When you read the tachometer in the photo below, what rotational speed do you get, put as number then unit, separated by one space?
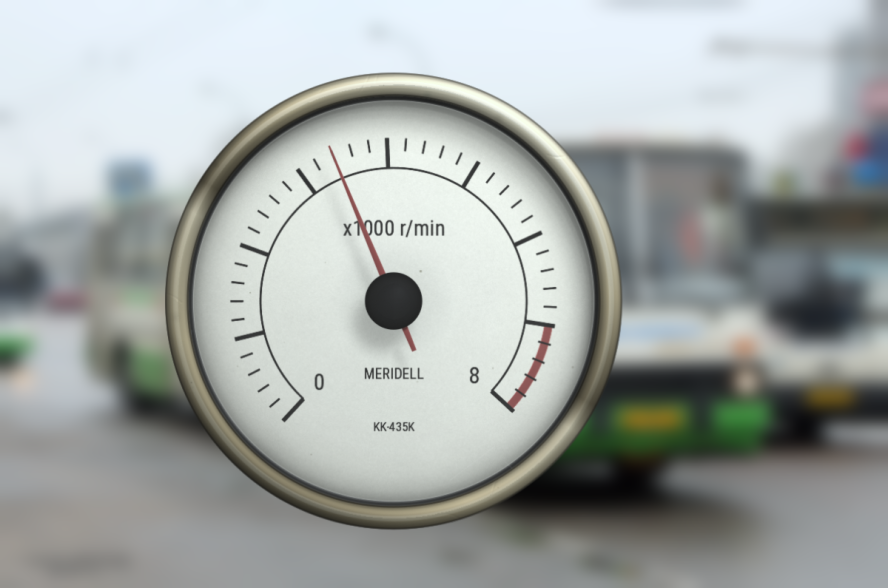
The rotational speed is 3400 rpm
